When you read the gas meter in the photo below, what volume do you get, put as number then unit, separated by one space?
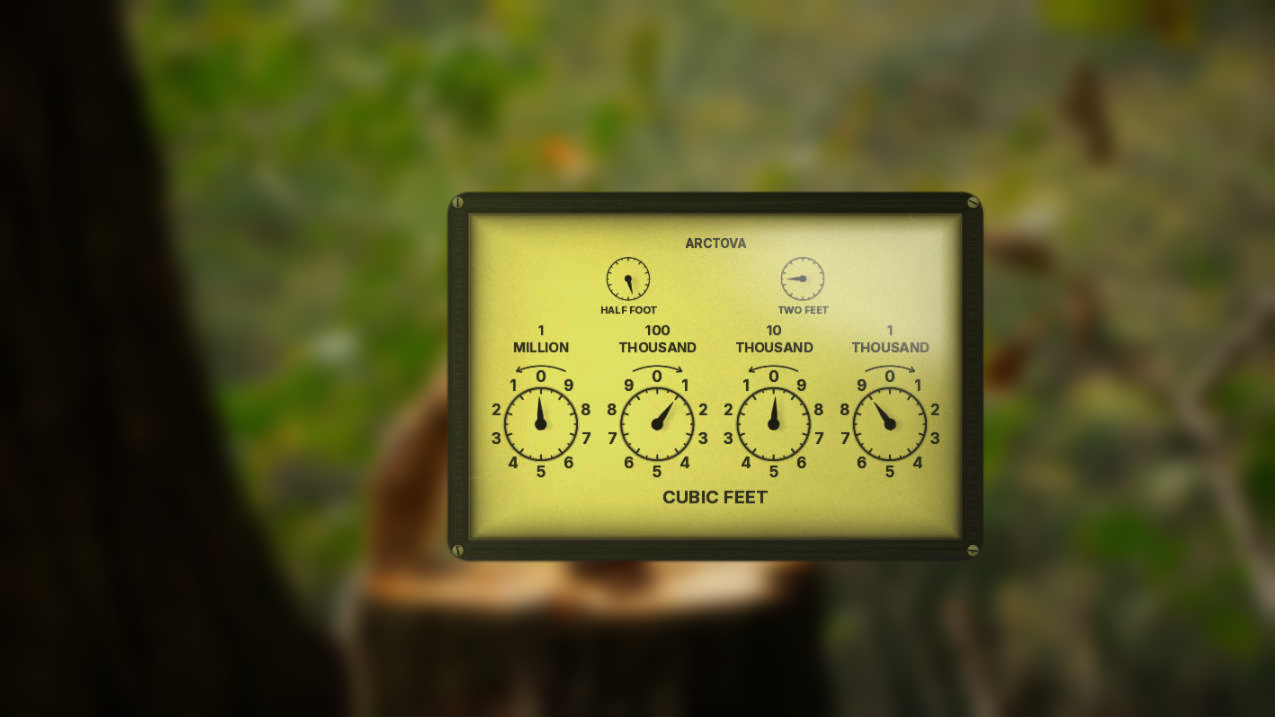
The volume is 9900 ft³
